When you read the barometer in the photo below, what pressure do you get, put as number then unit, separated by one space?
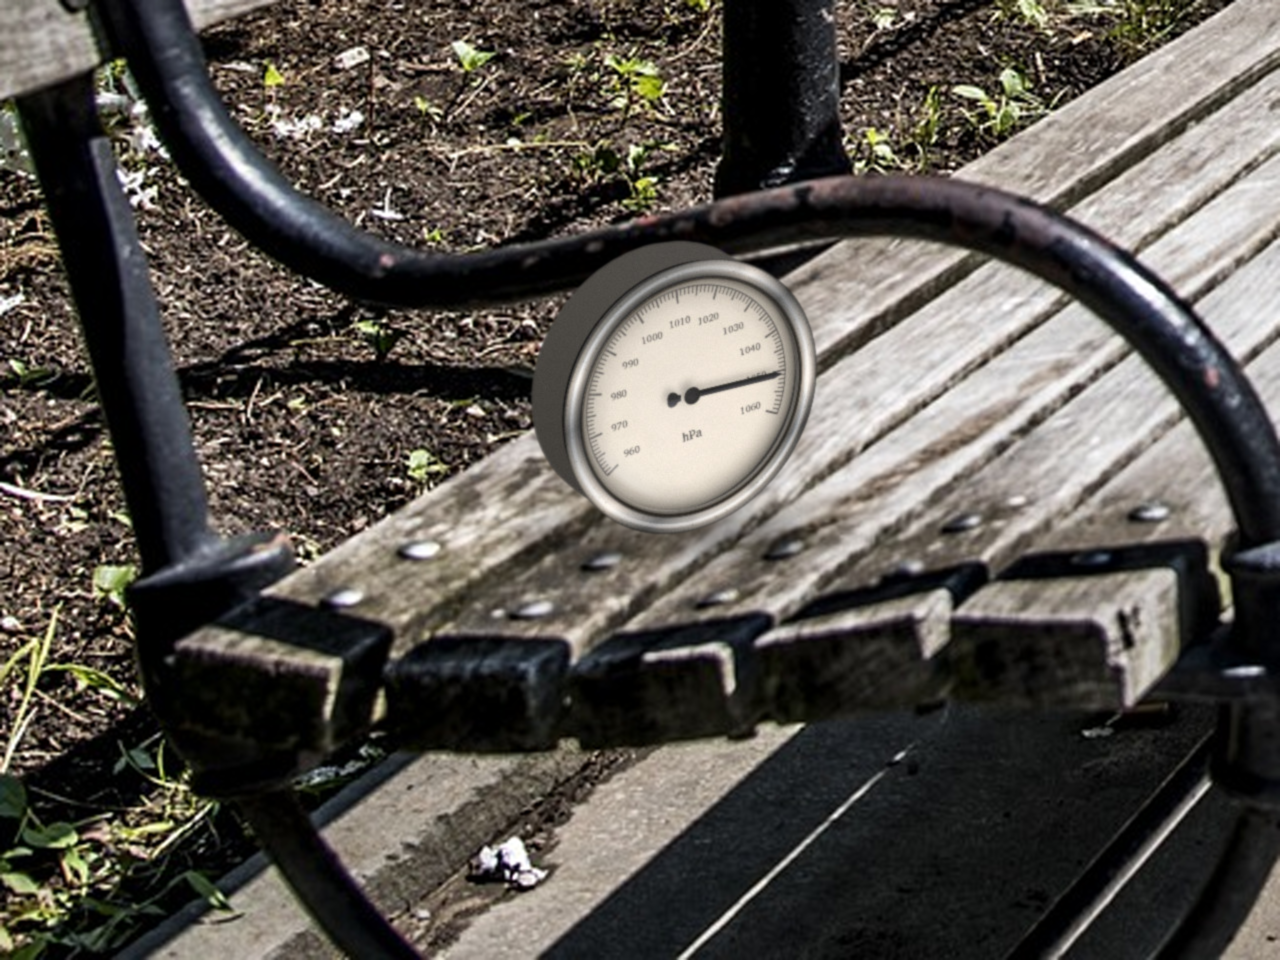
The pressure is 1050 hPa
